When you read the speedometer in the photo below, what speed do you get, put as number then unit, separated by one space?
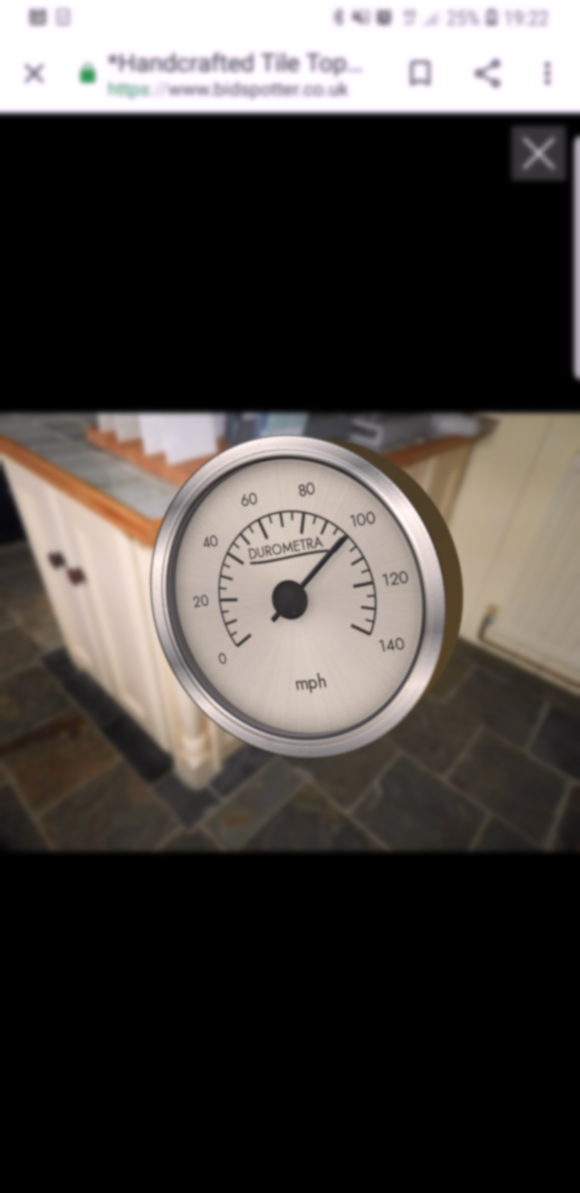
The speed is 100 mph
